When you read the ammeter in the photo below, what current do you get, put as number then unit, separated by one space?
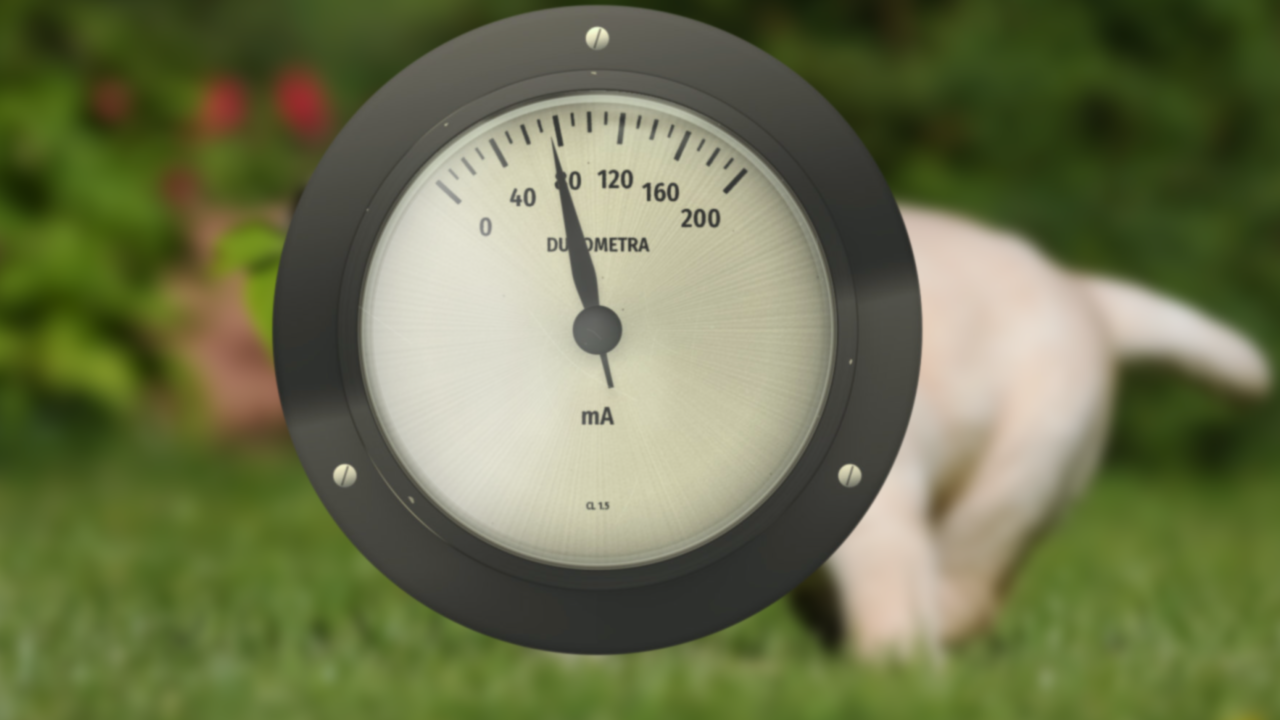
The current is 75 mA
